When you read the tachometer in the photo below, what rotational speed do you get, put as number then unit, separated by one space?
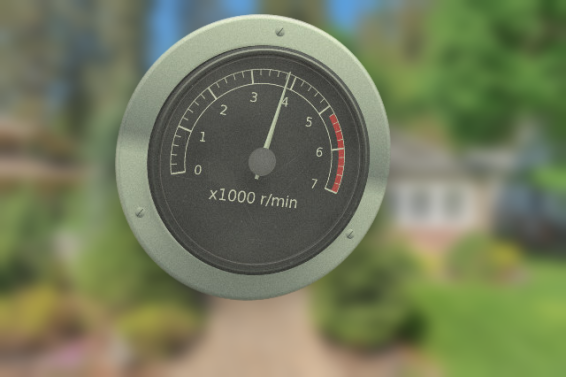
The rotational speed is 3800 rpm
